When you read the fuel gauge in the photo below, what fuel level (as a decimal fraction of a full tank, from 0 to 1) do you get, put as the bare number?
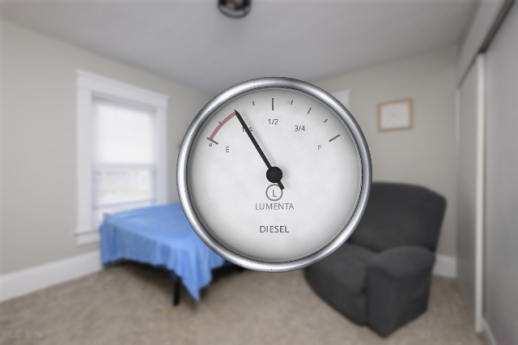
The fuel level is 0.25
